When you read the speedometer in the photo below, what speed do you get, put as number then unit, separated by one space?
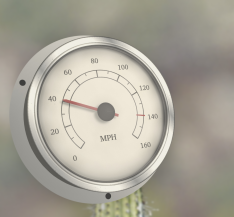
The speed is 40 mph
